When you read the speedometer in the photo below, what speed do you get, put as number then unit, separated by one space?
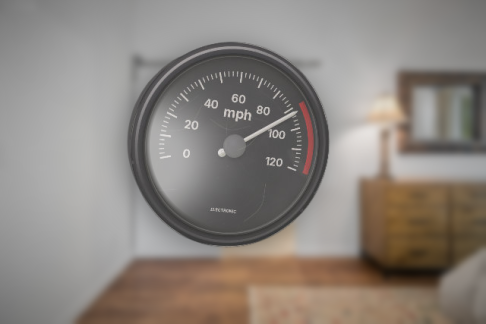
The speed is 92 mph
